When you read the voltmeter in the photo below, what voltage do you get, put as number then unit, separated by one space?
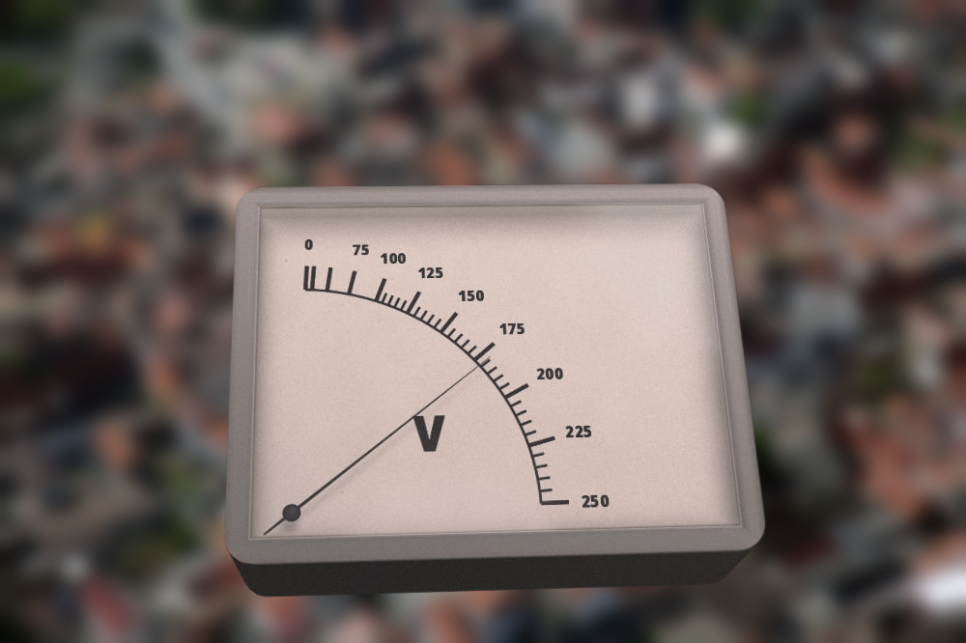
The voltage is 180 V
